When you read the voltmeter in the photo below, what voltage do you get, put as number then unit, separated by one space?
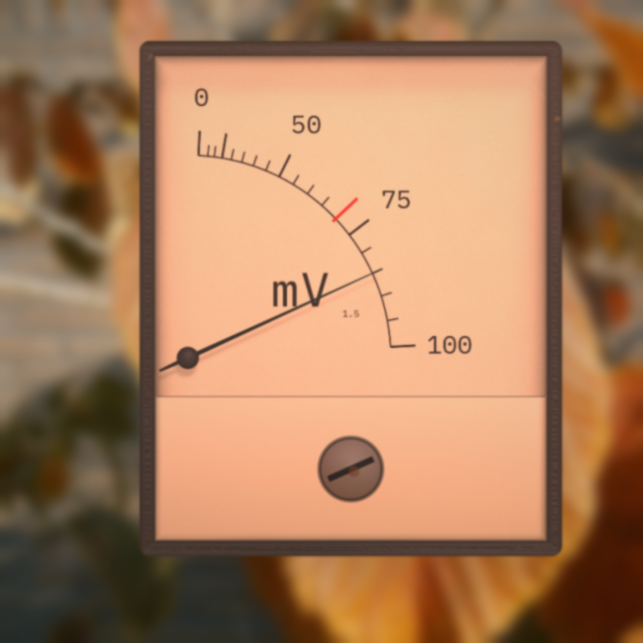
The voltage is 85 mV
